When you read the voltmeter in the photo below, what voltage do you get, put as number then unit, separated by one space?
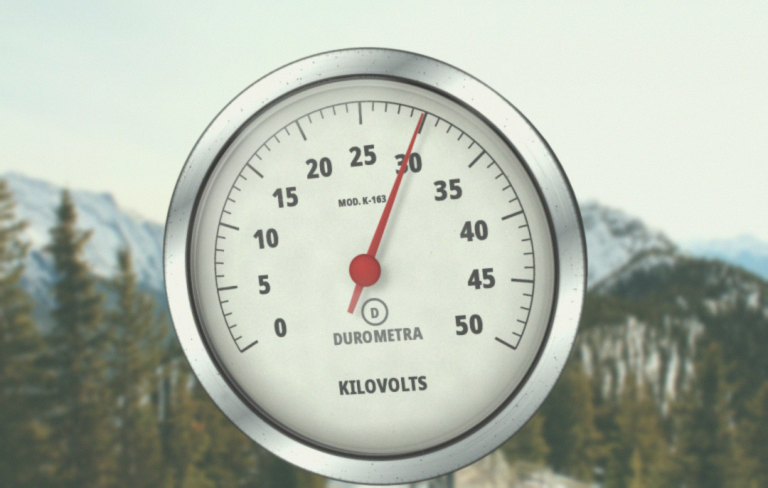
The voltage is 30 kV
